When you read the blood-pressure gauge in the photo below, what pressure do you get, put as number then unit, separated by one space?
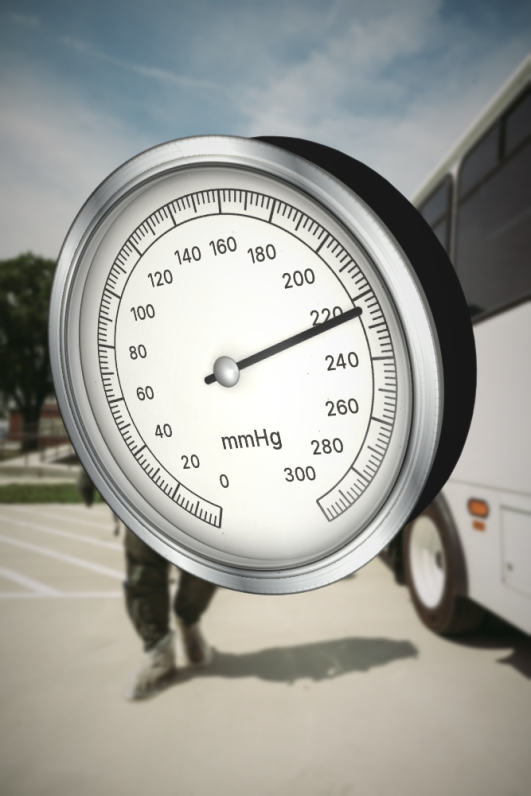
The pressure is 224 mmHg
